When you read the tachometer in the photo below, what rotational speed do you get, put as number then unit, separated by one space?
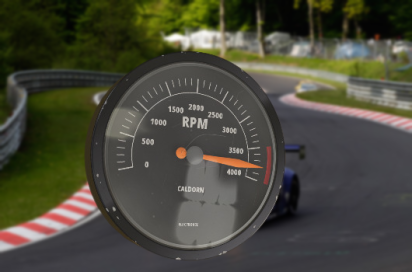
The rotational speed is 3800 rpm
